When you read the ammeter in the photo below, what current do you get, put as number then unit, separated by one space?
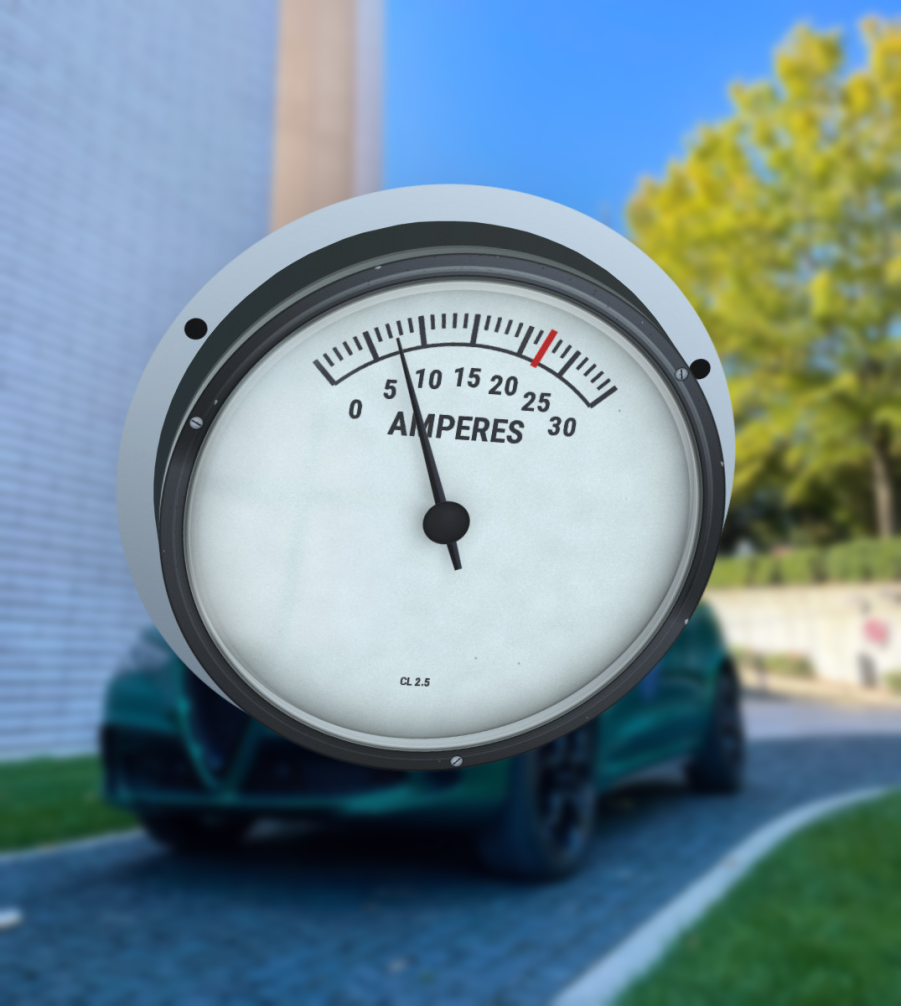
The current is 7.5 A
